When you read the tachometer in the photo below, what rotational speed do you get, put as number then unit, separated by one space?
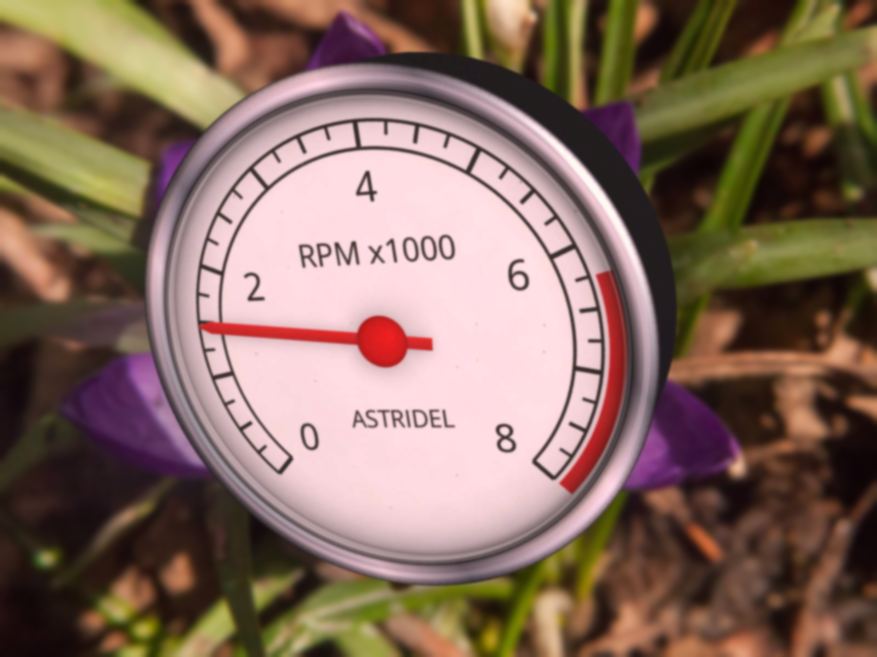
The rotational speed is 1500 rpm
